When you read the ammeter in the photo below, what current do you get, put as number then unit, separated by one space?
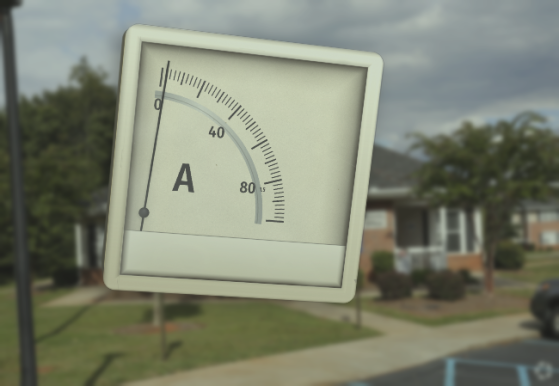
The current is 2 A
